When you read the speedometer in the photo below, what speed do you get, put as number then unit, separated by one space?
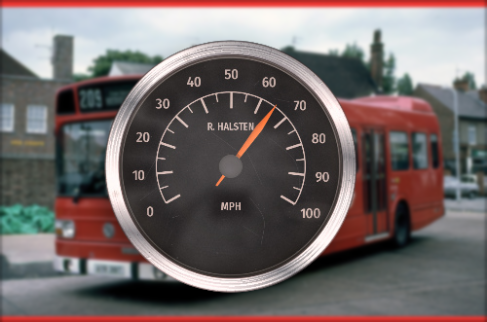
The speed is 65 mph
